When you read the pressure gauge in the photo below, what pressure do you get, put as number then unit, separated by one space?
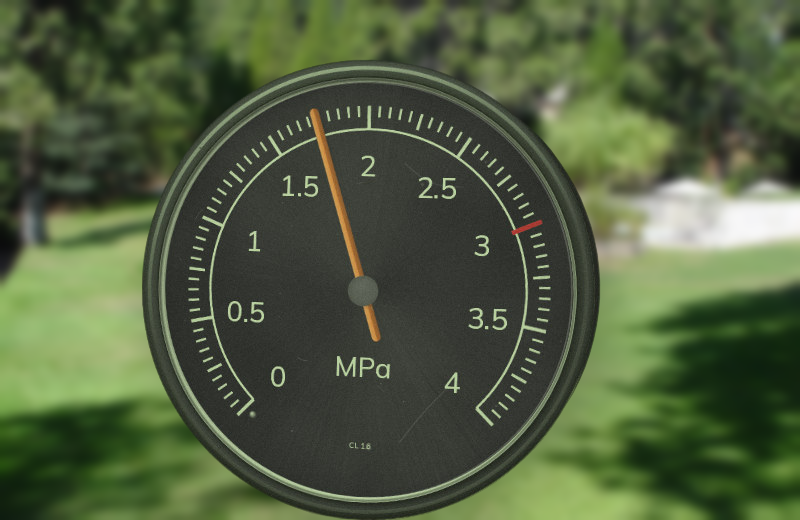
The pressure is 1.75 MPa
